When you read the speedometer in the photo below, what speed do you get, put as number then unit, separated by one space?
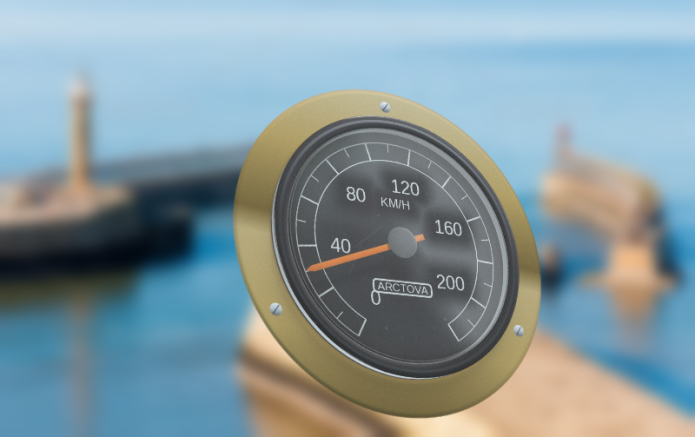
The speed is 30 km/h
